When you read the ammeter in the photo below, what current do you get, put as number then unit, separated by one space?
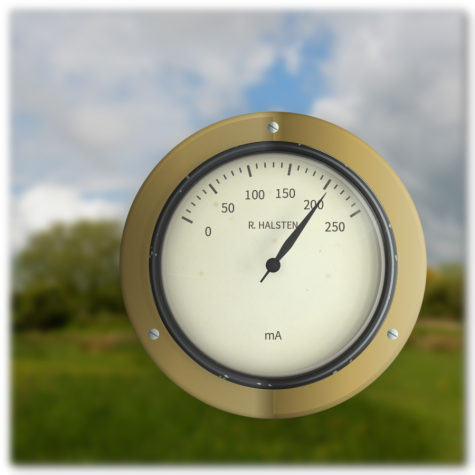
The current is 205 mA
